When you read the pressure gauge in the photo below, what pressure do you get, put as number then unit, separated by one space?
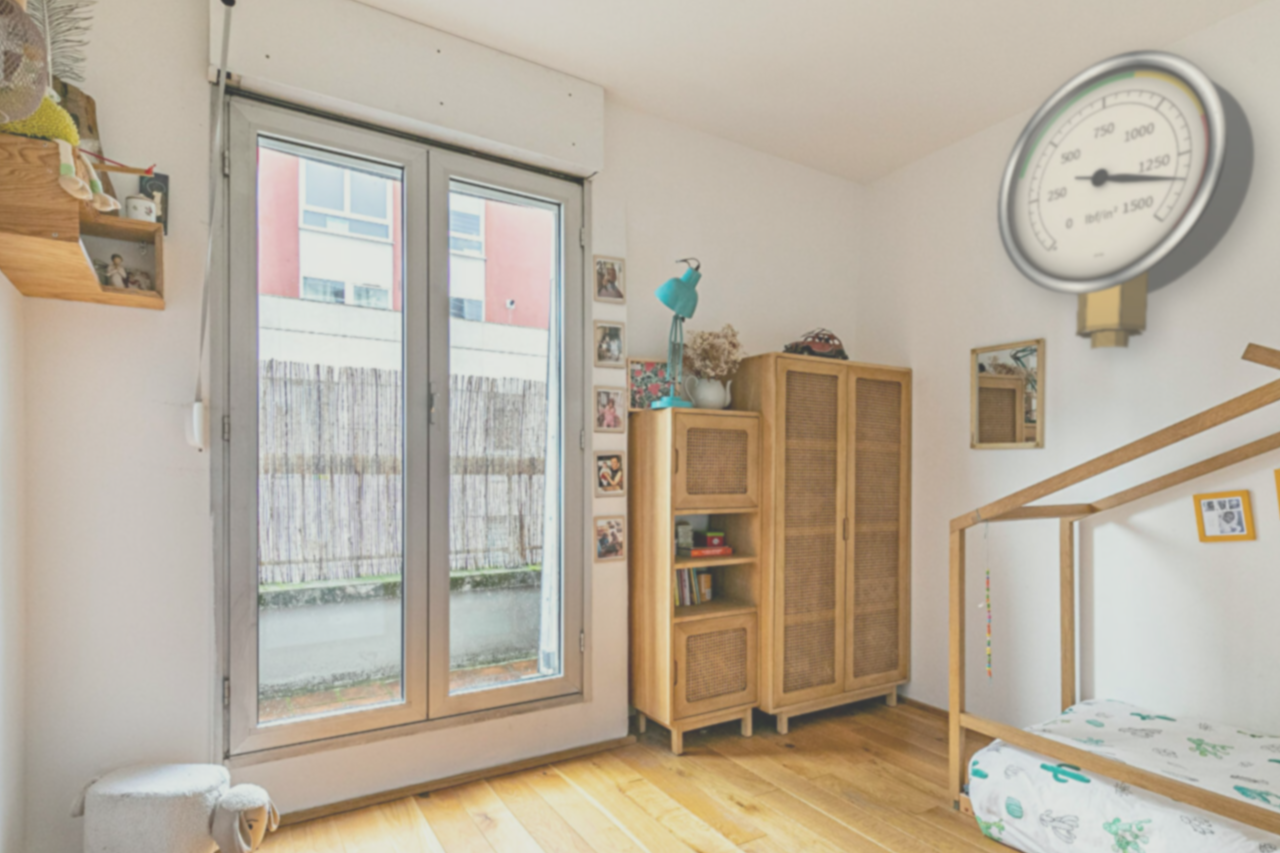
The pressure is 1350 psi
